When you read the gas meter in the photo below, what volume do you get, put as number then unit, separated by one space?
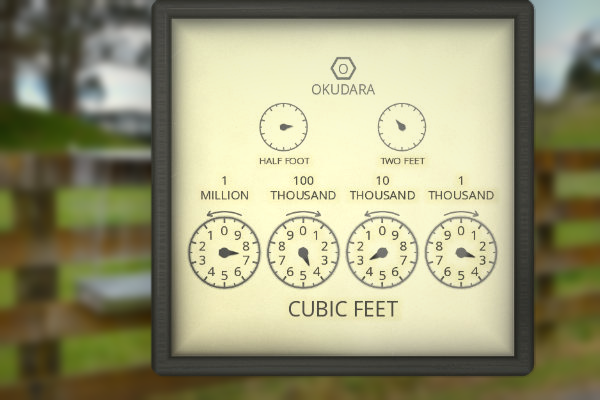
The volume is 743300 ft³
